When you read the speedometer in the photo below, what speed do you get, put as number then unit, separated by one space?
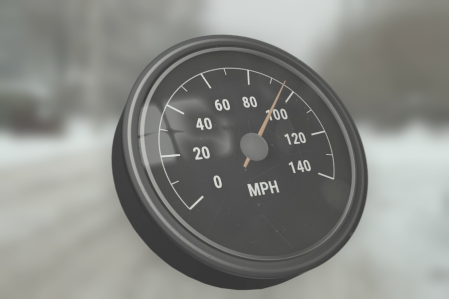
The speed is 95 mph
